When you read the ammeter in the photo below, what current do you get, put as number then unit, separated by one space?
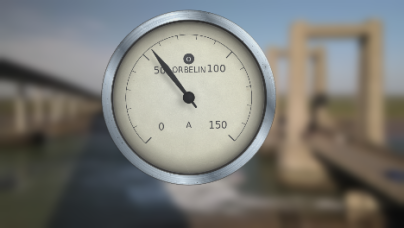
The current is 55 A
